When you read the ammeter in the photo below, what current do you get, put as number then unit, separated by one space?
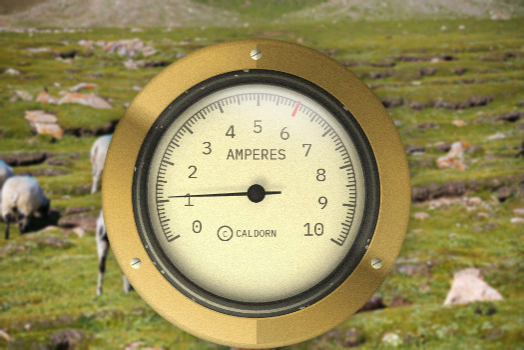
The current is 1.1 A
